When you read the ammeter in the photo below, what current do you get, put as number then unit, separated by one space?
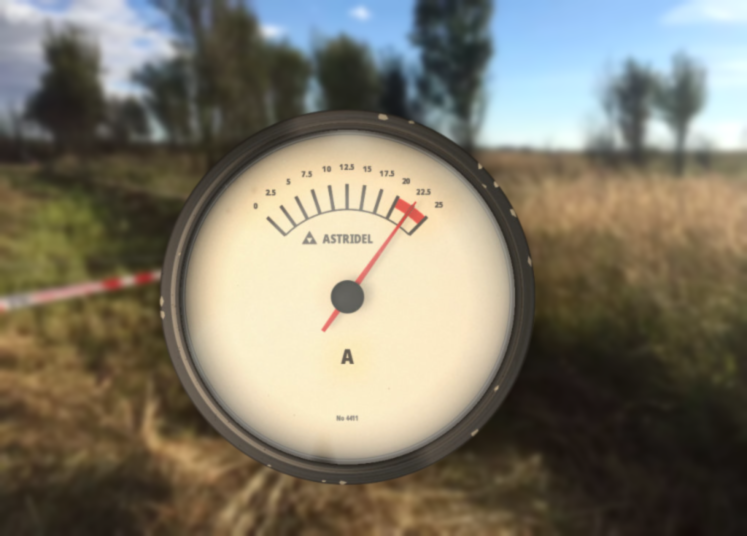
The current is 22.5 A
